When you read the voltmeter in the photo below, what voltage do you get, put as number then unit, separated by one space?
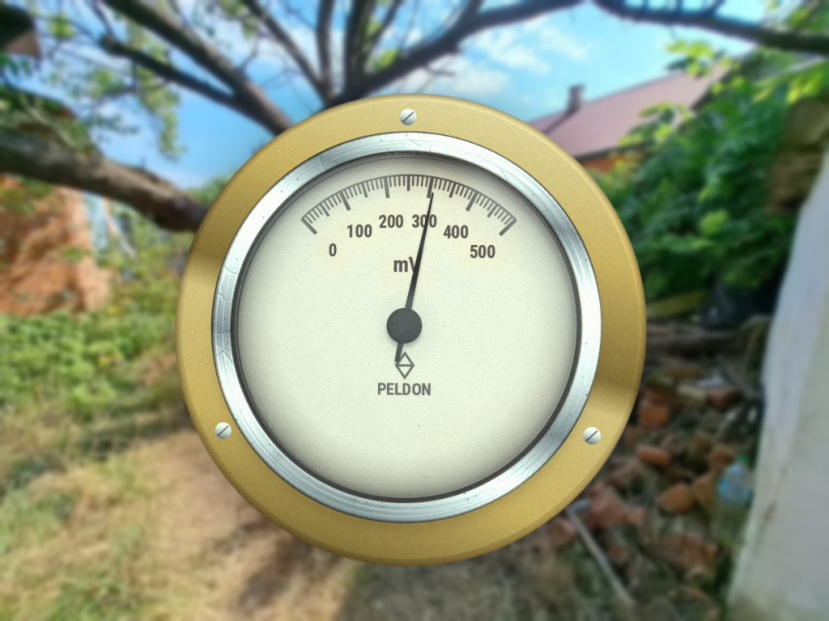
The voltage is 310 mV
